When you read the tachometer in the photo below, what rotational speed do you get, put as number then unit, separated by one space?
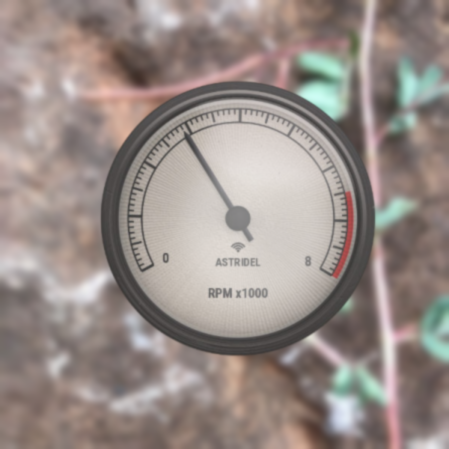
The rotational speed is 2900 rpm
